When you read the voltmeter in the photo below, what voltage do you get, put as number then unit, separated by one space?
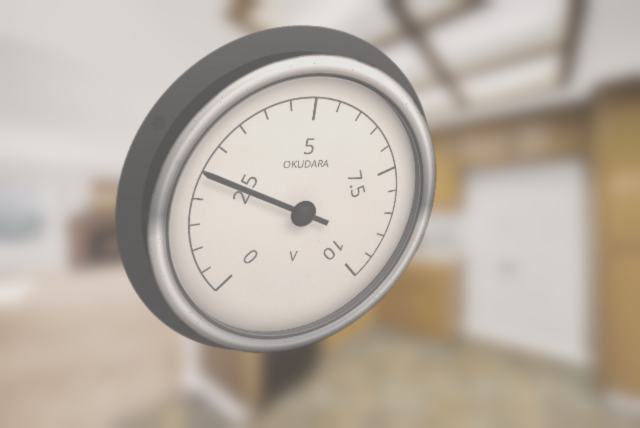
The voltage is 2.5 V
